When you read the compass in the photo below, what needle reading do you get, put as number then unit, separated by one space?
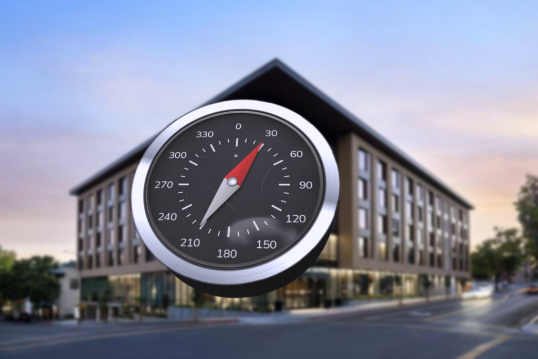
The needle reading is 30 °
